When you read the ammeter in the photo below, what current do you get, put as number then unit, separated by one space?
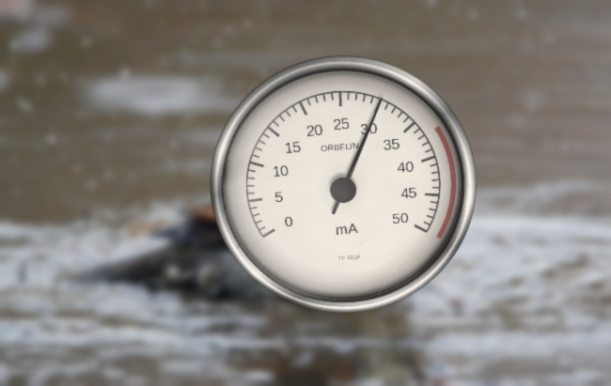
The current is 30 mA
